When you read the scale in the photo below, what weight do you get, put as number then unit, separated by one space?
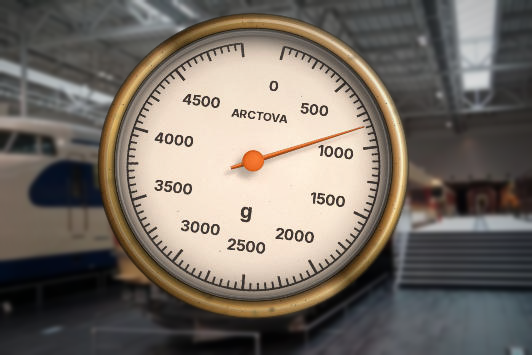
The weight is 850 g
